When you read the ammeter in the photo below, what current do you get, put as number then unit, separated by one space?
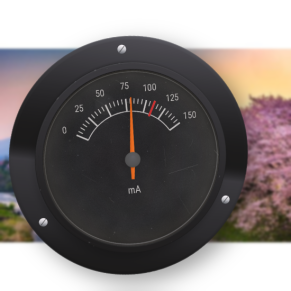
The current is 80 mA
